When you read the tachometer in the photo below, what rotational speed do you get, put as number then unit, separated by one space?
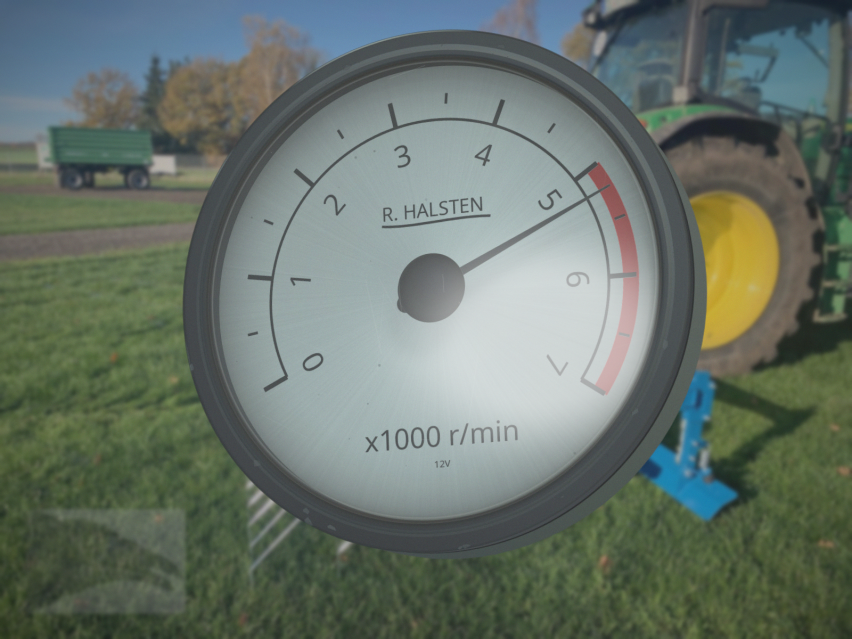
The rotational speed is 5250 rpm
